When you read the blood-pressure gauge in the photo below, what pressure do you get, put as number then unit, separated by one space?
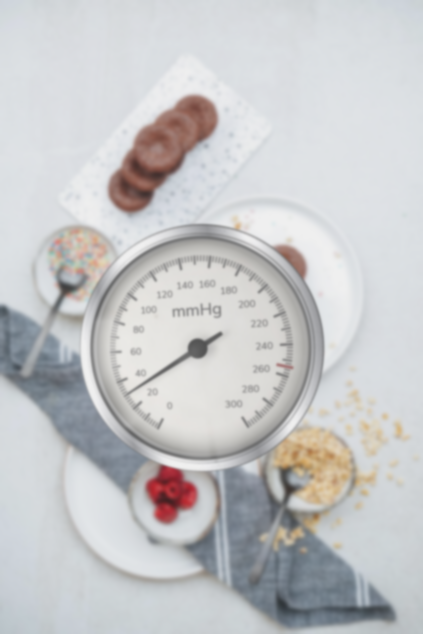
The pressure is 30 mmHg
